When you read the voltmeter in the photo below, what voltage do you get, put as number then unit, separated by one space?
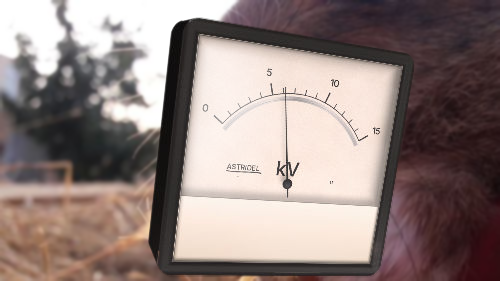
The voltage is 6 kV
